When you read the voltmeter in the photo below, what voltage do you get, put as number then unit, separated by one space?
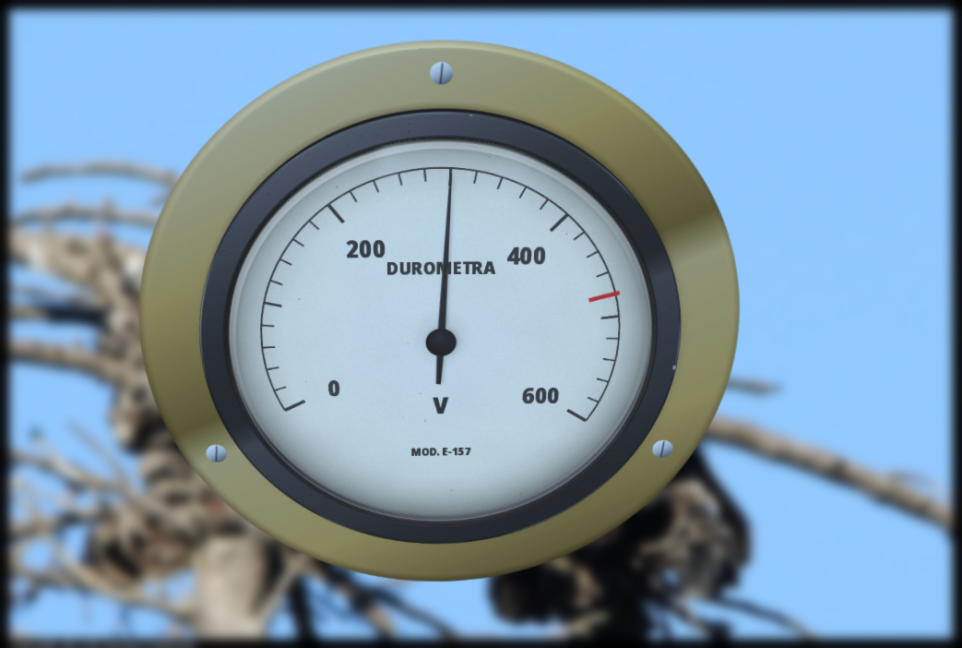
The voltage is 300 V
